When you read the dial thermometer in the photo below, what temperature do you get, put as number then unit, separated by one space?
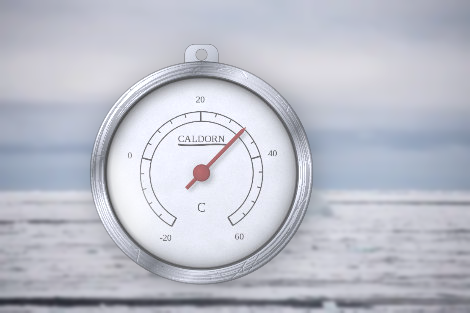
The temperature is 32 °C
